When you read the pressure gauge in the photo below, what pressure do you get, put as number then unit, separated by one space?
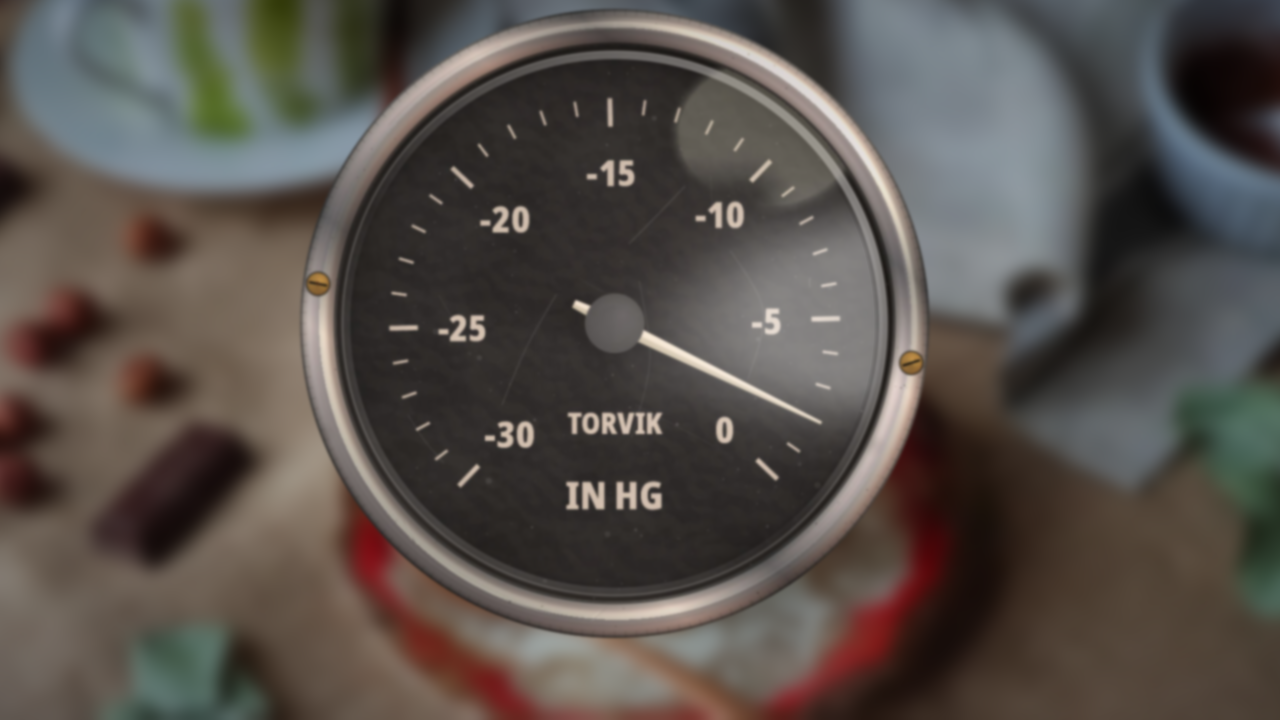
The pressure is -2 inHg
